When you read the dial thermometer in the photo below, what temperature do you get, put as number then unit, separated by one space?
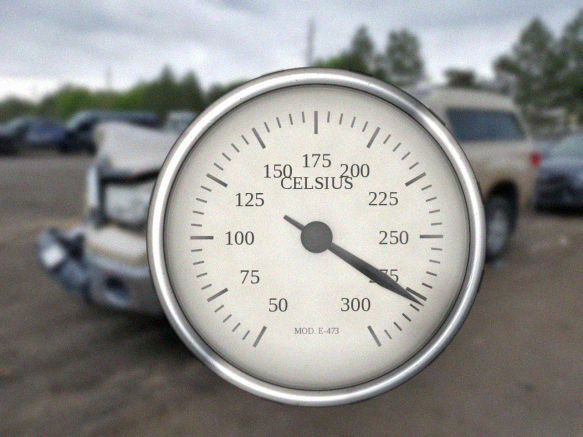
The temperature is 277.5 °C
